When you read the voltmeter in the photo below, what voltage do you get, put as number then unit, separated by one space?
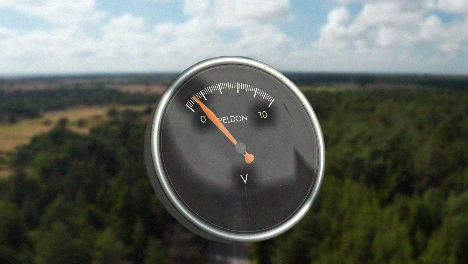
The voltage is 1 V
